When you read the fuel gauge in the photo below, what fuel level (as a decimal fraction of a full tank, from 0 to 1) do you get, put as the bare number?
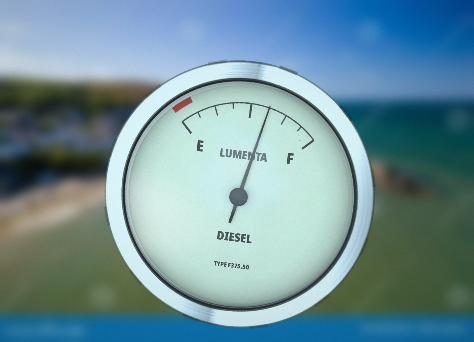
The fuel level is 0.625
